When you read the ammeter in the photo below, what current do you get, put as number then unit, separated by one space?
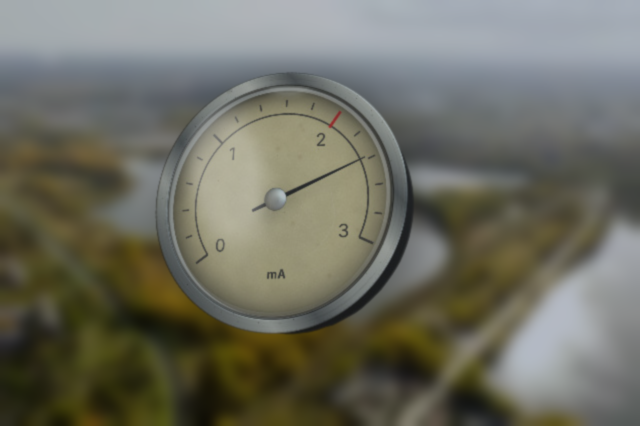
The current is 2.4 mA
